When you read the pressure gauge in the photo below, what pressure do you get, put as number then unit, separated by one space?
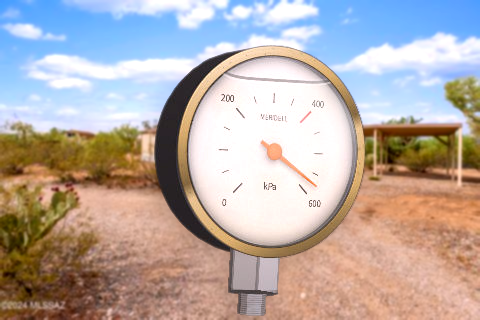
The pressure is 575 kPa
